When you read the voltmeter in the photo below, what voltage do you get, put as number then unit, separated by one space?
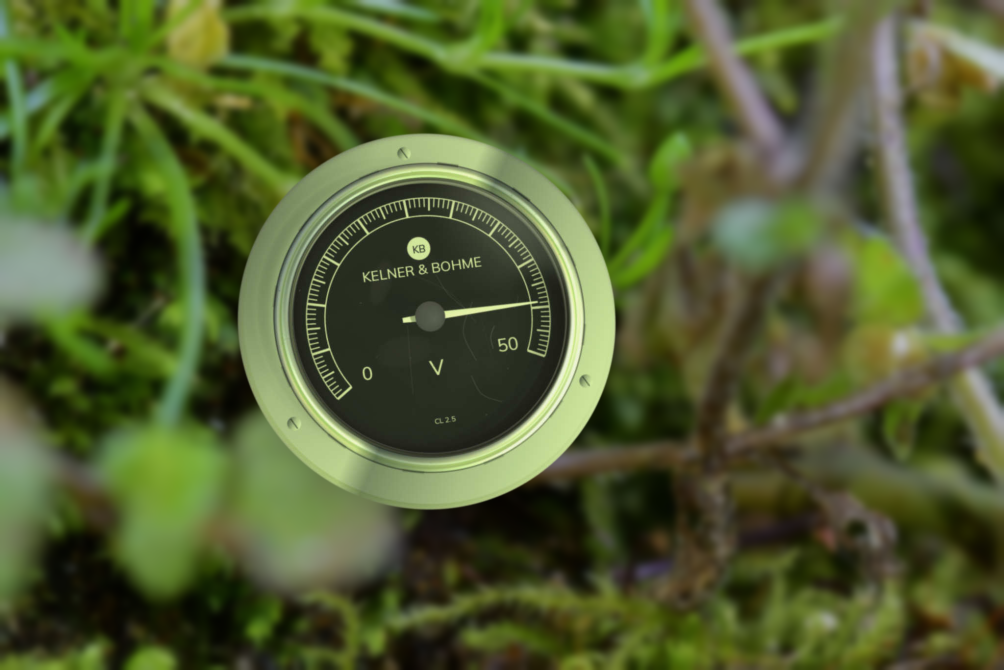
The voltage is 44.5 V
